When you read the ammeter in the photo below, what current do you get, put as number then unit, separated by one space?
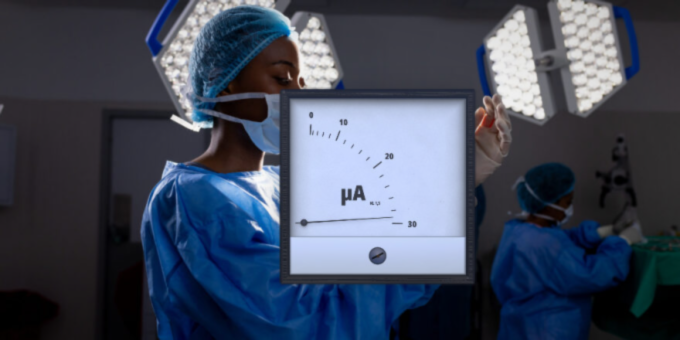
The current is 29 µA
